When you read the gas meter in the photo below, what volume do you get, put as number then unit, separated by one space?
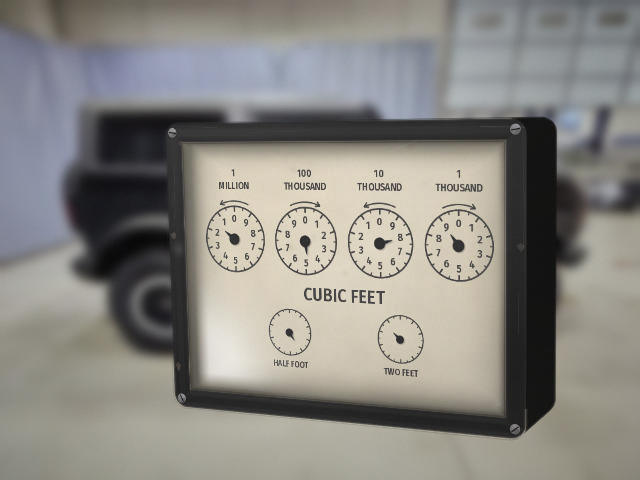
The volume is 147900 ft³
